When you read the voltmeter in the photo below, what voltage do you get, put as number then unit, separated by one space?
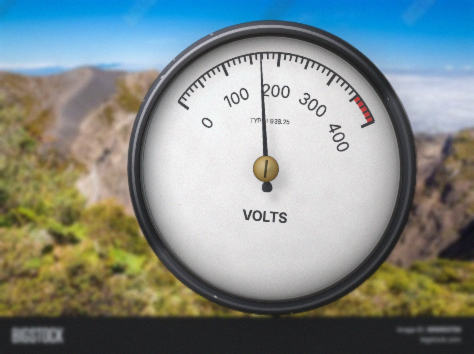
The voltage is 170 V
